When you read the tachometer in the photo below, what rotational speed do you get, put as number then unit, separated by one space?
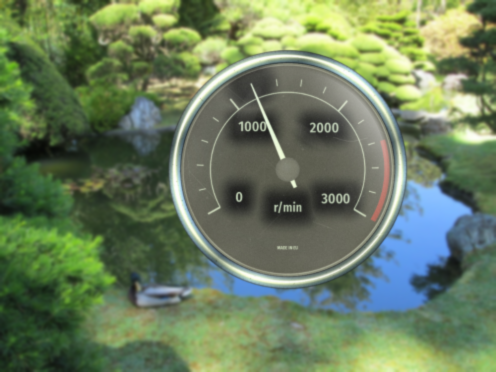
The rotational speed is 1200 rpm
